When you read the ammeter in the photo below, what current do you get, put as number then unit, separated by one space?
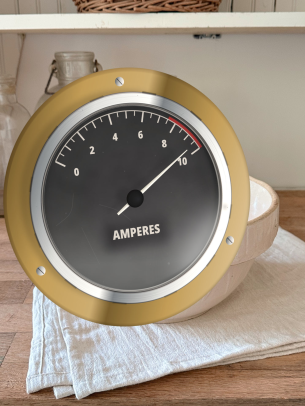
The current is 9.5 A
